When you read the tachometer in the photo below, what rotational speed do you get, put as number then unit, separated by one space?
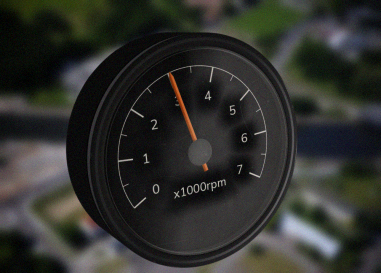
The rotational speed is 3000 rpm
